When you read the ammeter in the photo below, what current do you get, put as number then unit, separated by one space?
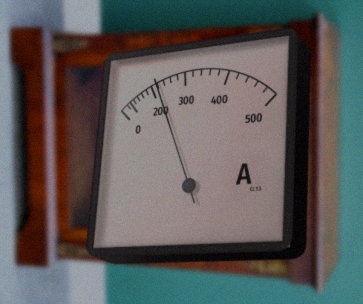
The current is 220 A
